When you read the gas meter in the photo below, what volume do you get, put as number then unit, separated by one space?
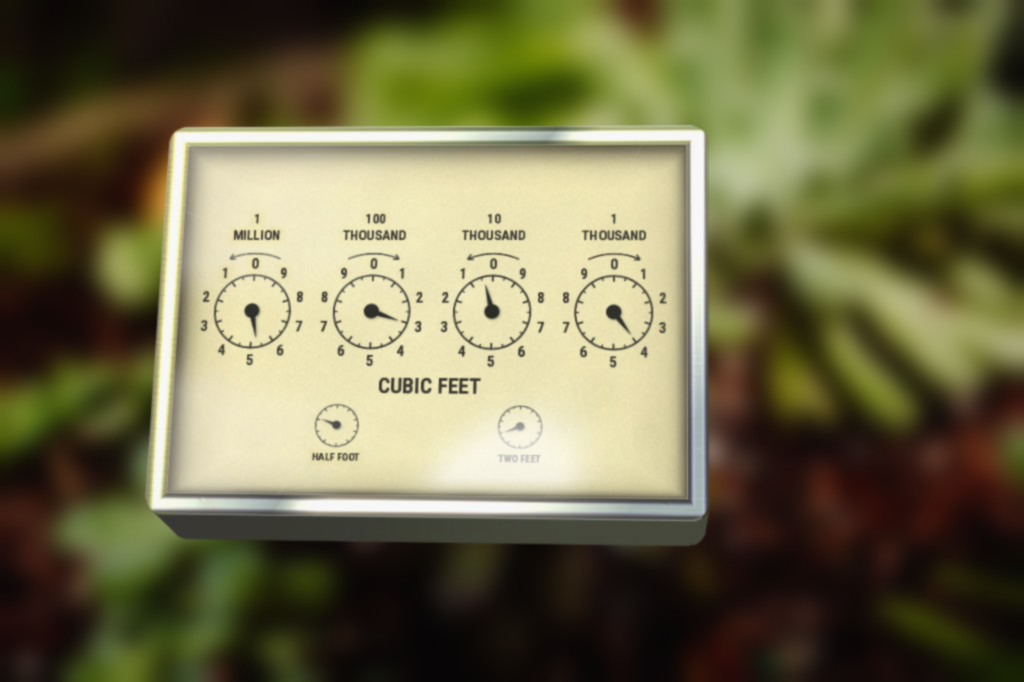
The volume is 530400 ft³
